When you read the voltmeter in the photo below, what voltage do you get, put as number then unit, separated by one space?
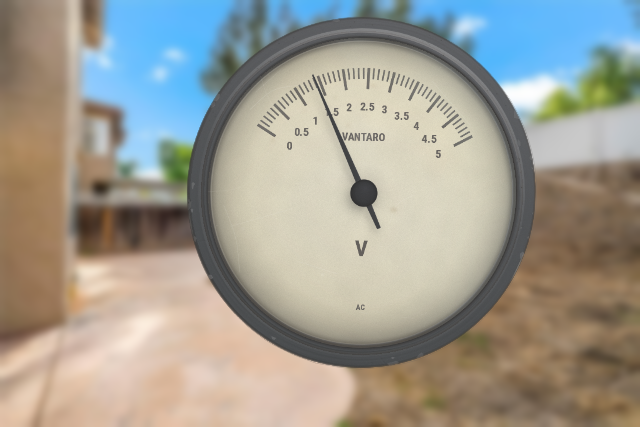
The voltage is 1.4 V
